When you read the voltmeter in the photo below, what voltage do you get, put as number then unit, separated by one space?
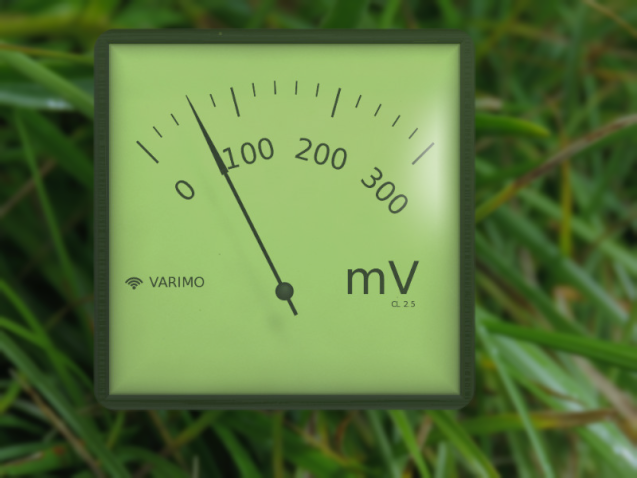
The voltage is 60 mV
